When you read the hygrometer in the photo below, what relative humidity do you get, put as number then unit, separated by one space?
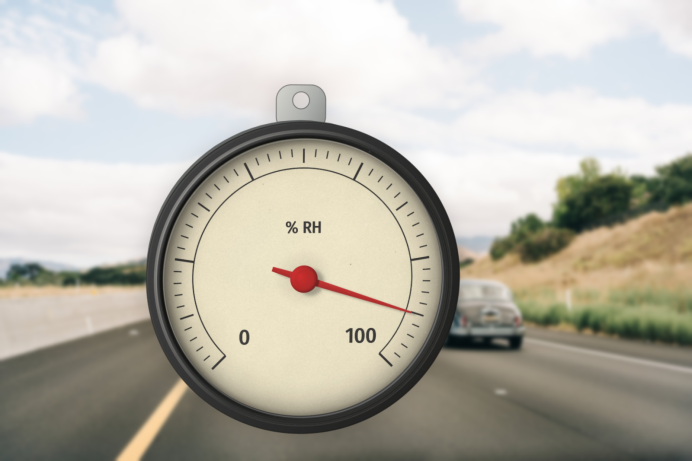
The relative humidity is 90 %
